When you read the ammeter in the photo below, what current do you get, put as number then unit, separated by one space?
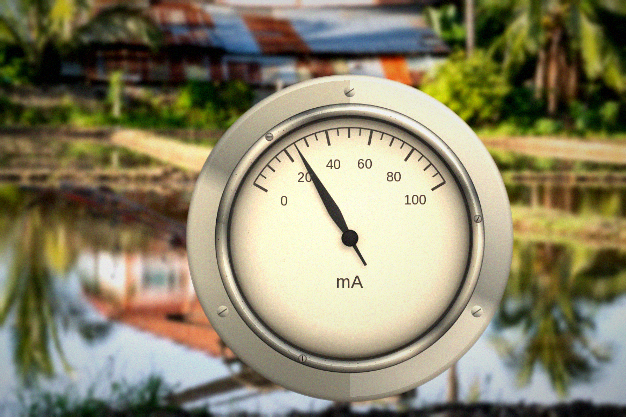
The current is 25 mA
